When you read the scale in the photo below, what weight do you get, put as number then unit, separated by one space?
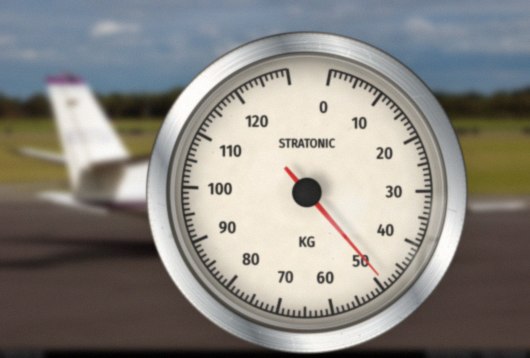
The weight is 49 kg
